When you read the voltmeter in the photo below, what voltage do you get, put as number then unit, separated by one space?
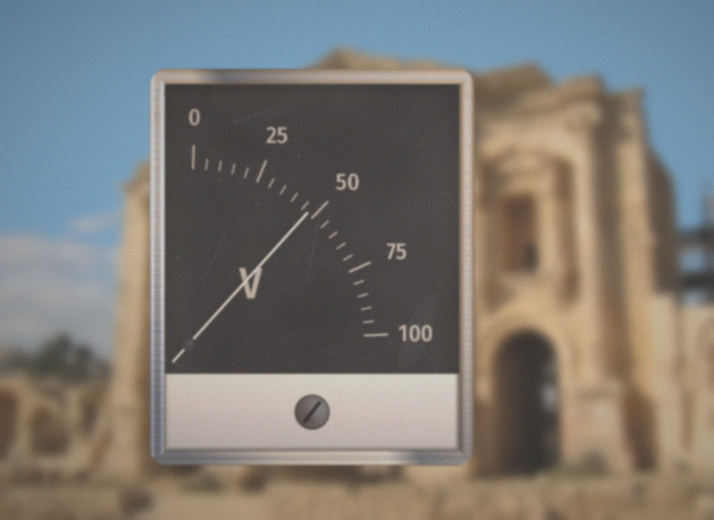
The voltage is 47.5 V
